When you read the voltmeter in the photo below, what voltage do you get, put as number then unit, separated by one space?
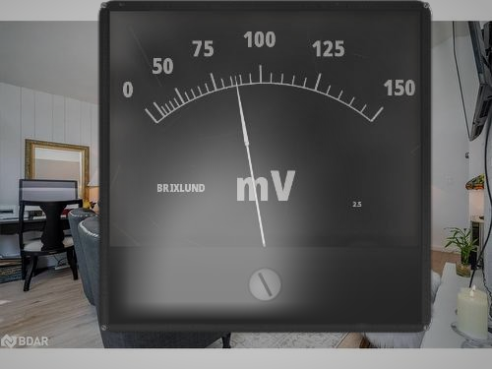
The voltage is 87.5 mV
